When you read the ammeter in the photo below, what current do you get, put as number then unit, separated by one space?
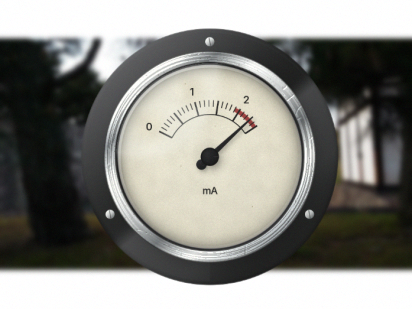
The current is 2.3 mA
